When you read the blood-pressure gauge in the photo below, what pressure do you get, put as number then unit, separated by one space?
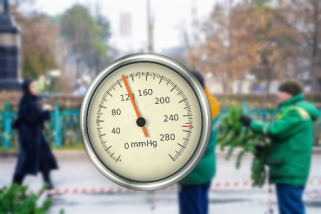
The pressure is 130 mmHg
